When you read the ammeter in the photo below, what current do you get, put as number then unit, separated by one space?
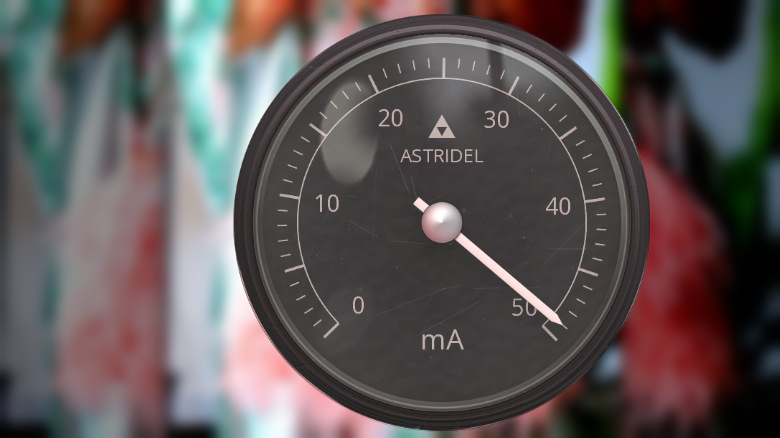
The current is 49 mA
